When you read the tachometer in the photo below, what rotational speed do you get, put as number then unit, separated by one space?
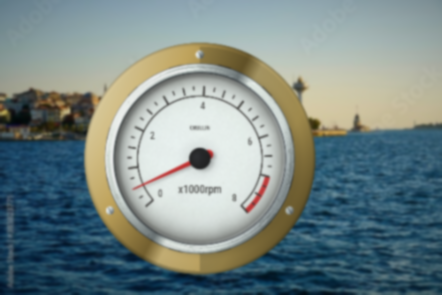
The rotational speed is 500 rpm
